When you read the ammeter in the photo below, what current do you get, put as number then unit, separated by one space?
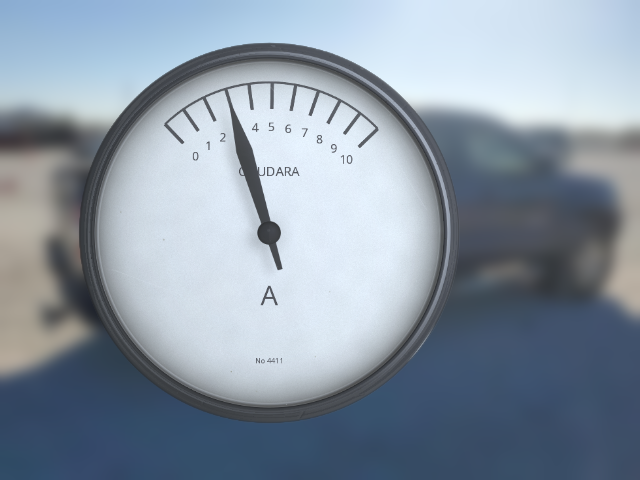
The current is 3 A
